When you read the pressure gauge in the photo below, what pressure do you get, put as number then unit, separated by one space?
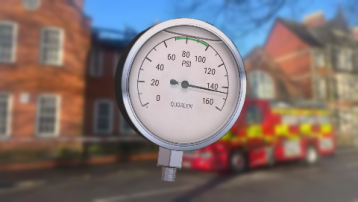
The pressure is 145 psi
